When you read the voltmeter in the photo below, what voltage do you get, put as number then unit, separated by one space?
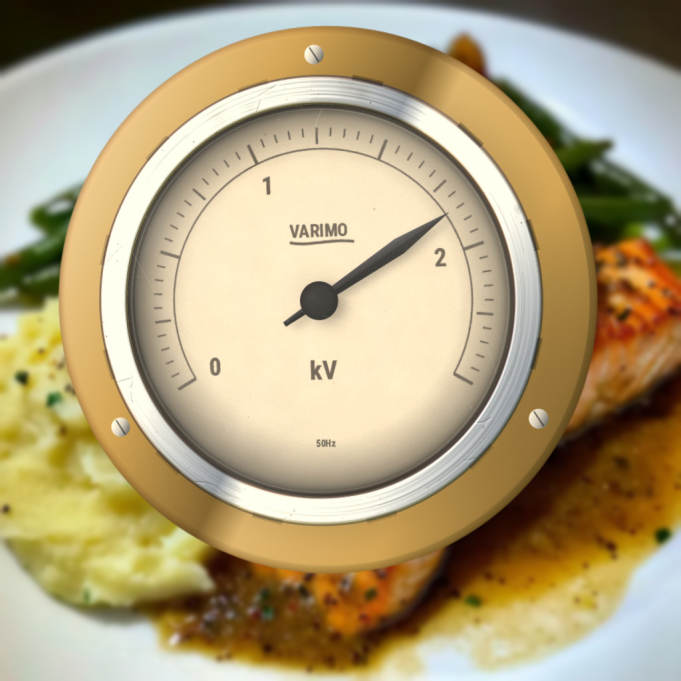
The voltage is 1.85 kV
